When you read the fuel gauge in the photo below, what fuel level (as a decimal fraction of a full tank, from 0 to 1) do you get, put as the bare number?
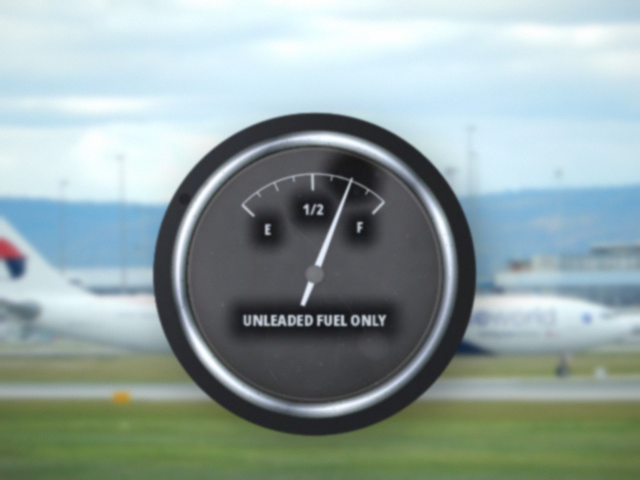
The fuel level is 0.75
